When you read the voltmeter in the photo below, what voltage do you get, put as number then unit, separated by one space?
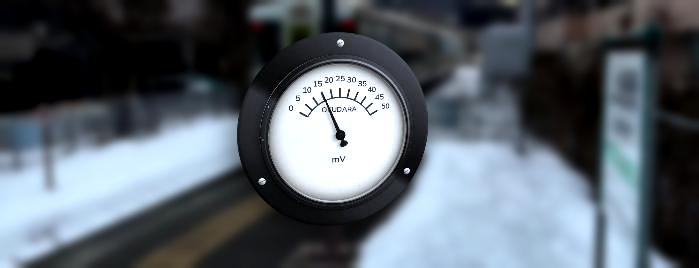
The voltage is 15 mV
